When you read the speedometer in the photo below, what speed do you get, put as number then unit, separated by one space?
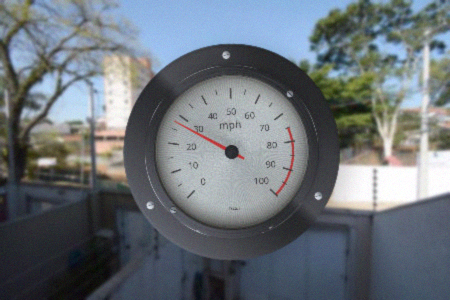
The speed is 27.5 mph
